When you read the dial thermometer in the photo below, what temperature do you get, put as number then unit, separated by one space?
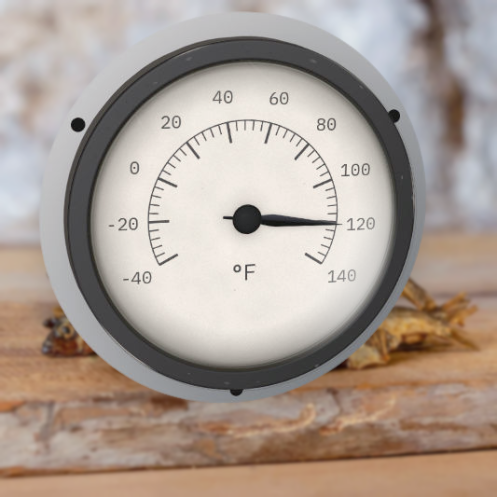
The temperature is 120 °F
